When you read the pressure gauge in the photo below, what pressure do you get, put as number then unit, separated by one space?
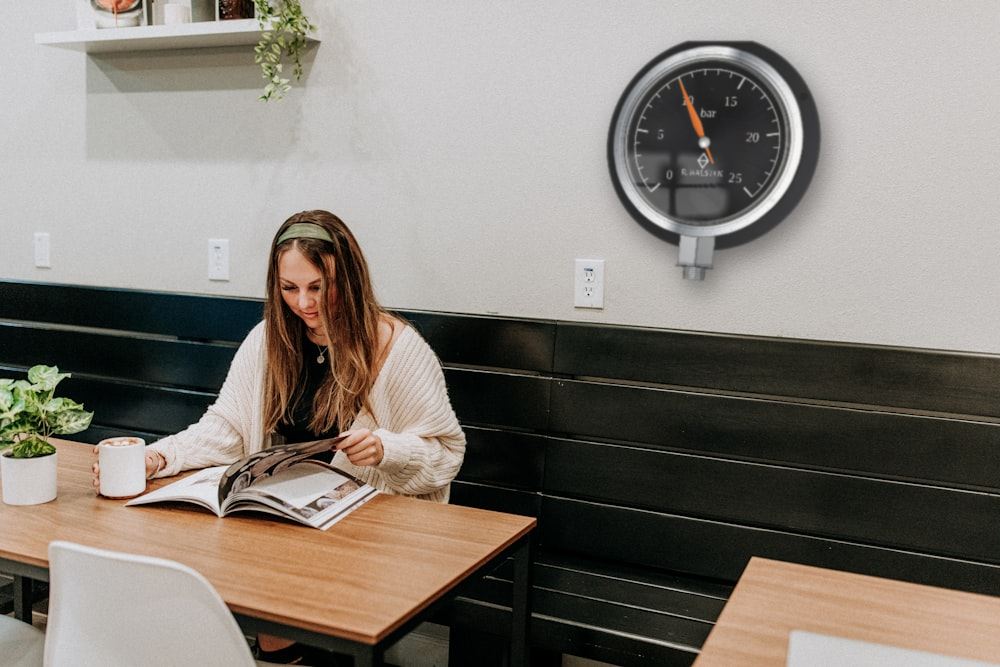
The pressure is 10 bar
